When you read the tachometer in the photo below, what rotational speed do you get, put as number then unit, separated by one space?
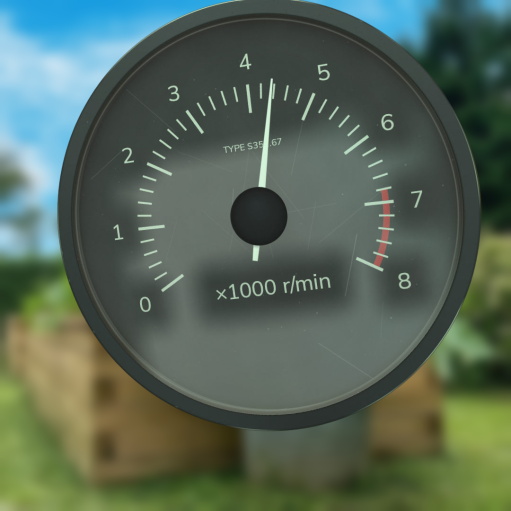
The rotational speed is 4400 rpm
